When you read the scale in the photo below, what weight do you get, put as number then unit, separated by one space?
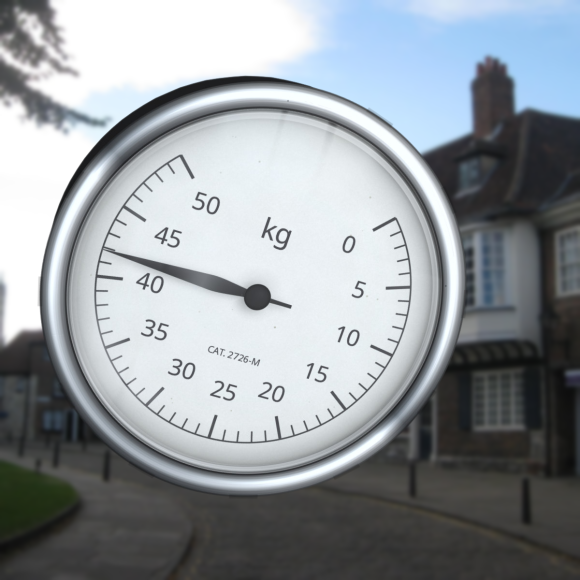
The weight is 42 kg
